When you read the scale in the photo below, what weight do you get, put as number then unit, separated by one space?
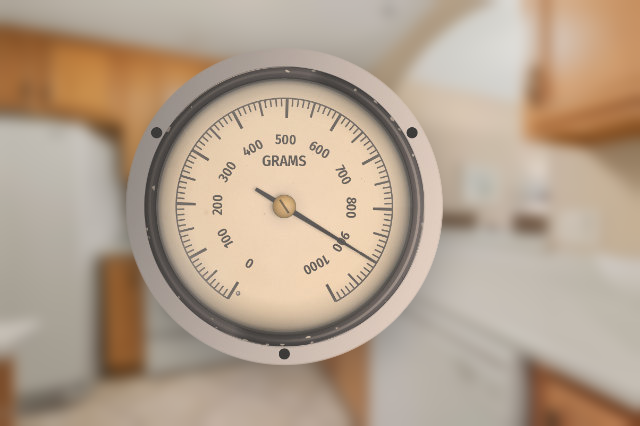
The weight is 900 g
